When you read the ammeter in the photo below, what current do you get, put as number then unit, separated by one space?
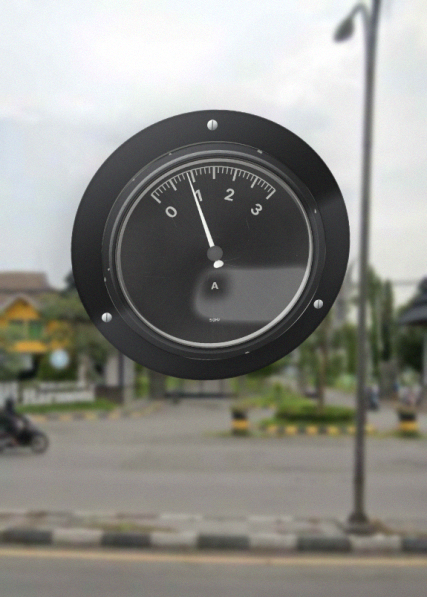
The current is 0.9 A
